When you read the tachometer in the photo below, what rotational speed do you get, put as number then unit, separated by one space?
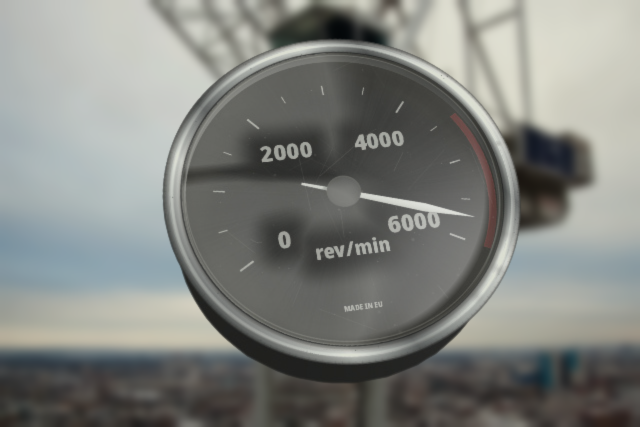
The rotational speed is 5750 rpm
